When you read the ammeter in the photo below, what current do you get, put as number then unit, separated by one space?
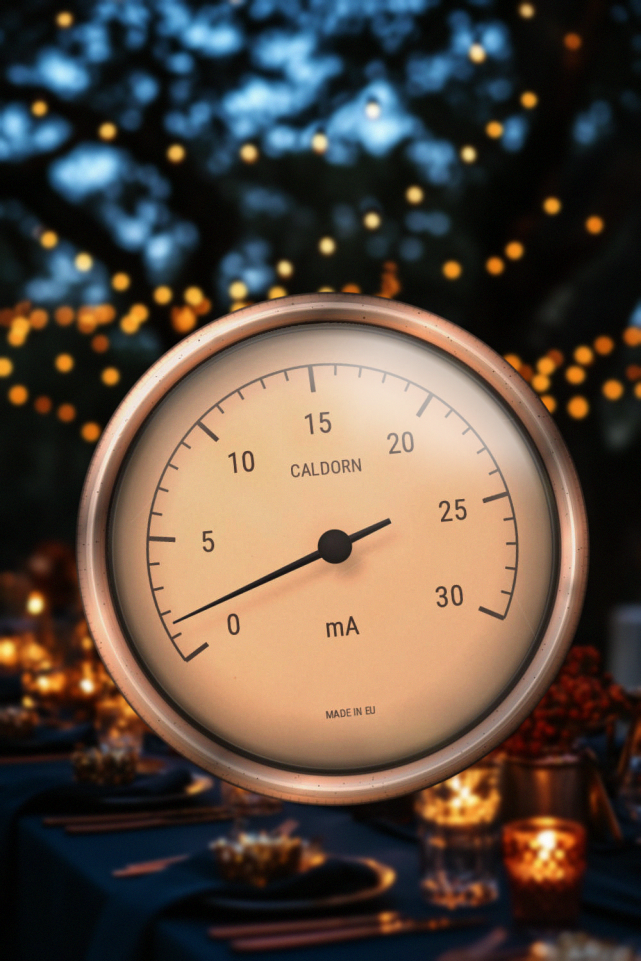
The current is 1.5 mA
